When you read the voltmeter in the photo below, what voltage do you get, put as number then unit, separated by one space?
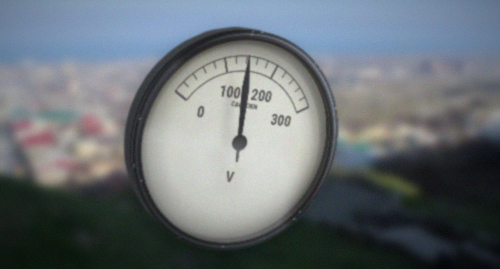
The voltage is 140 V
